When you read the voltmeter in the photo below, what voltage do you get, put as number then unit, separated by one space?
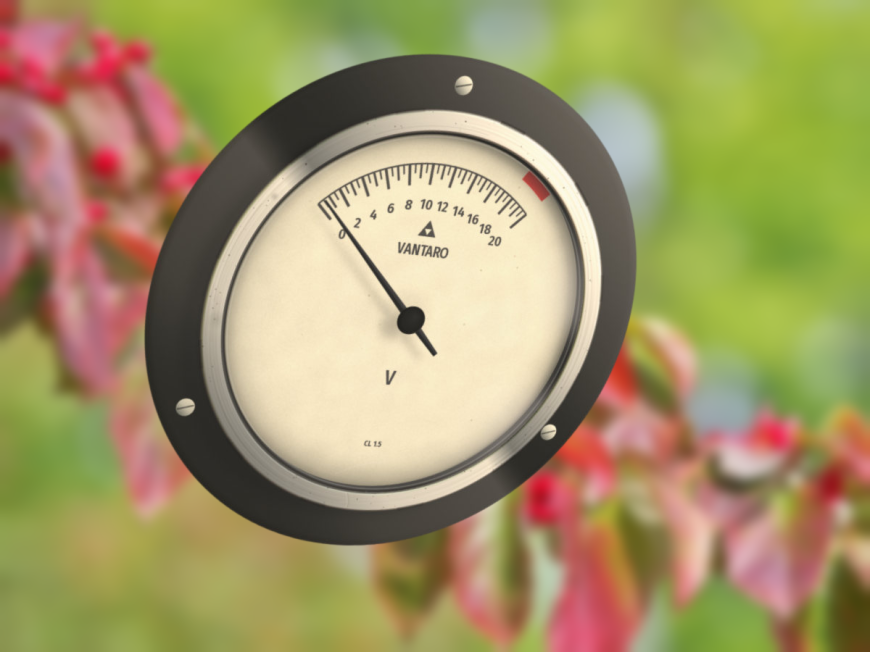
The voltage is 0.5 V
